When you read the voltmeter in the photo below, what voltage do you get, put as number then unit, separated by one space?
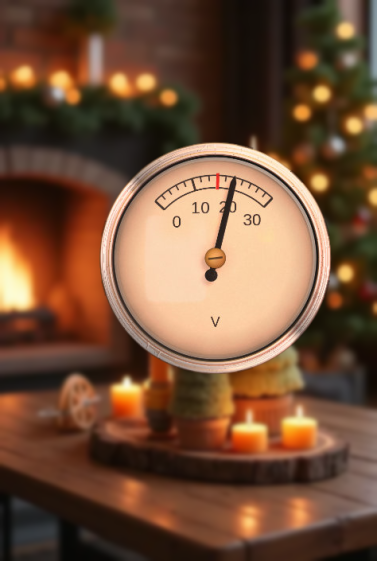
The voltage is 20 V
